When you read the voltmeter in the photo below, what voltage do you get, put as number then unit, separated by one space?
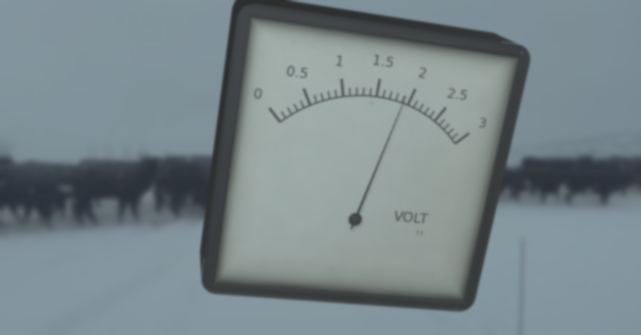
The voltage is 1.9 V
